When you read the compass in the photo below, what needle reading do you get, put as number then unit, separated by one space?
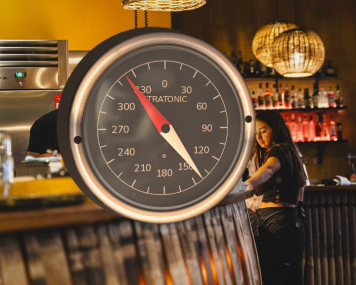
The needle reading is 322.5 °
